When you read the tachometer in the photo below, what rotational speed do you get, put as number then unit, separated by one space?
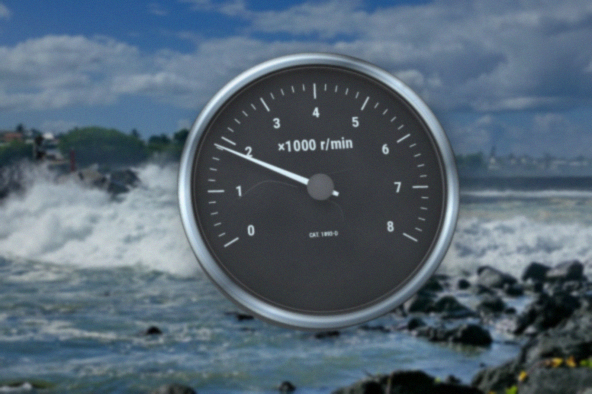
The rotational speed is 1800 rpm
